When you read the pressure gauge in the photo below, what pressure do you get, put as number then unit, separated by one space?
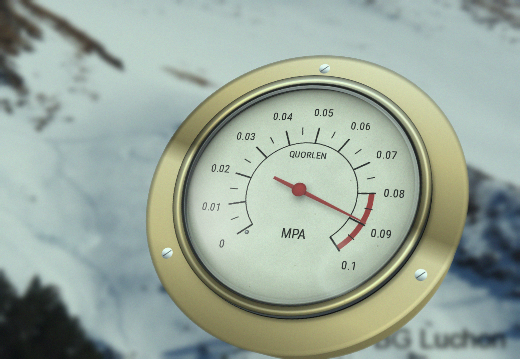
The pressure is 0.09 MPa
